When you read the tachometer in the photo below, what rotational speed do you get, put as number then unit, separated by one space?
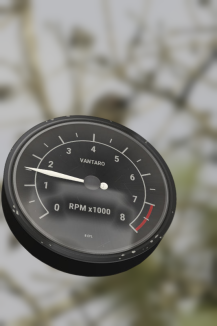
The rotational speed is 1500 rpm
